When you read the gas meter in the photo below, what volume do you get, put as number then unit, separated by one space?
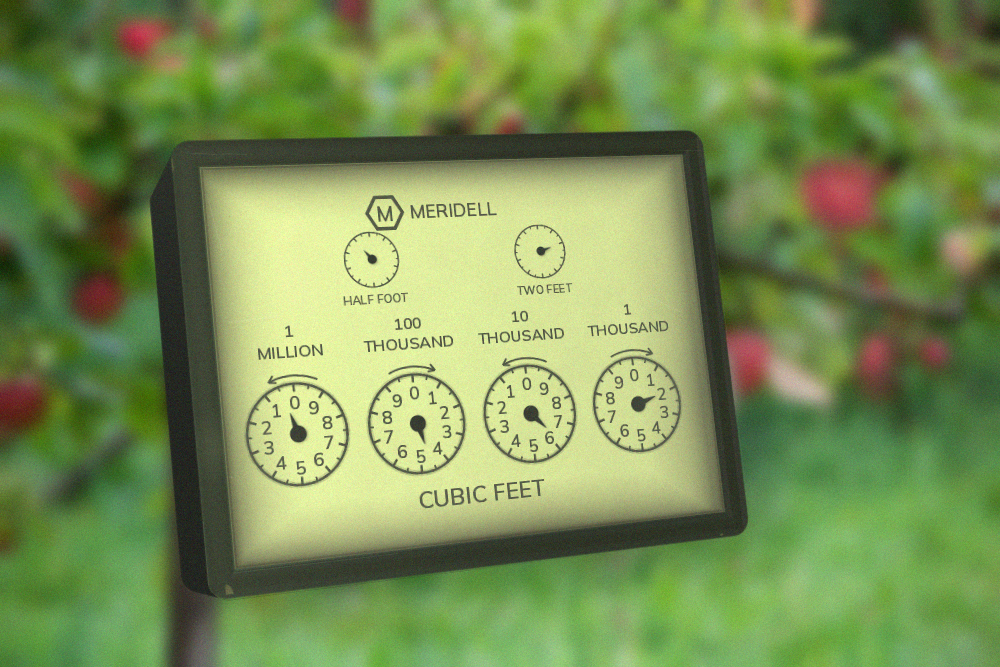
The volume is 46200 ft³
